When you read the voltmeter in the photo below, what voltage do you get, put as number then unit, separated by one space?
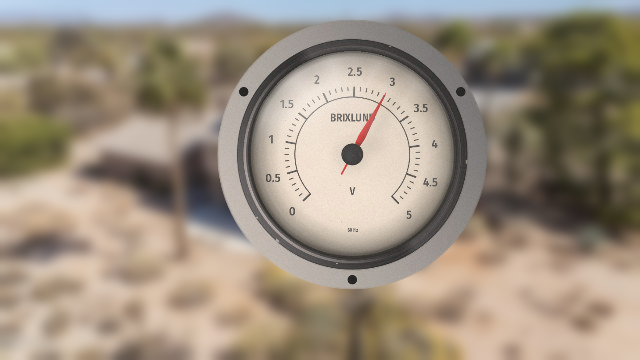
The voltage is 3 V
